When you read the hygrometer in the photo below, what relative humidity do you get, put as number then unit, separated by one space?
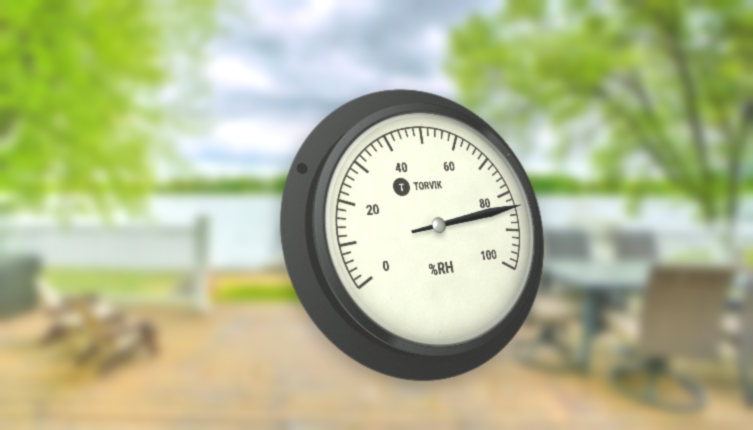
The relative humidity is 84 %
